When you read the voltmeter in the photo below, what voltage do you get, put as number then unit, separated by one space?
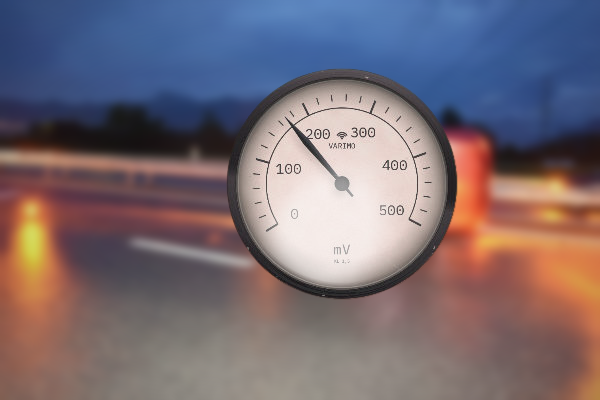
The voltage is 170 mV
